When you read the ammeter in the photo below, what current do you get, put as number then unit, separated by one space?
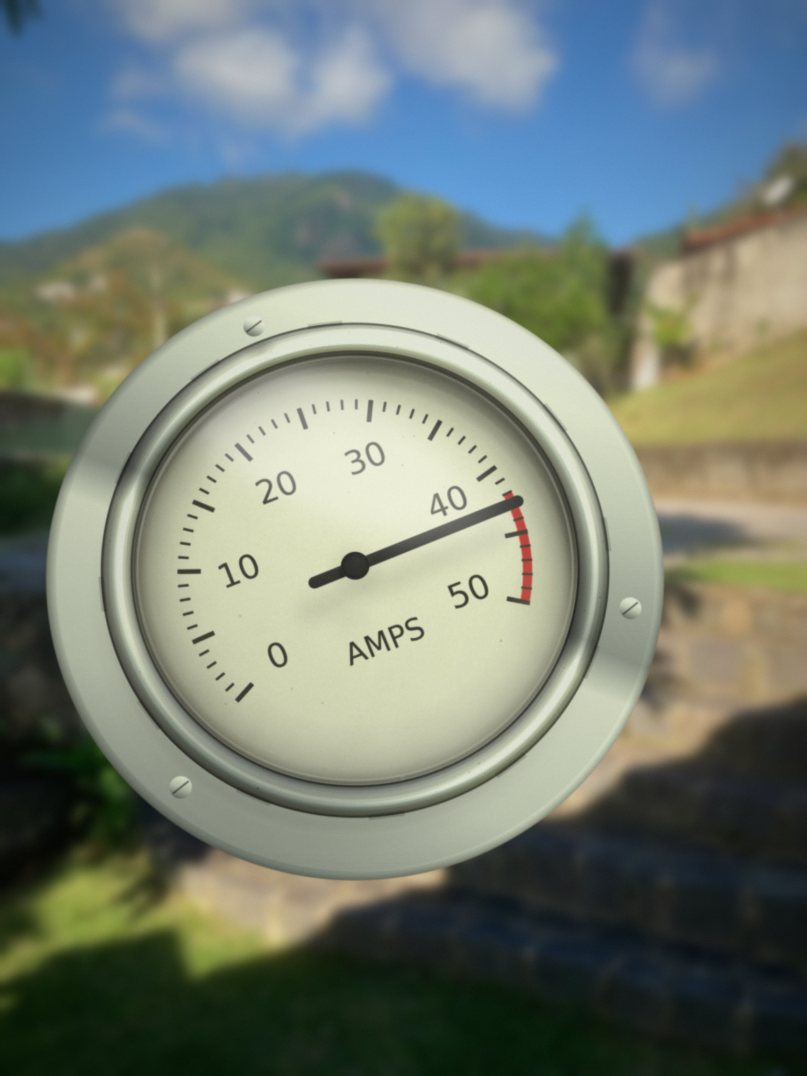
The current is 43 A
